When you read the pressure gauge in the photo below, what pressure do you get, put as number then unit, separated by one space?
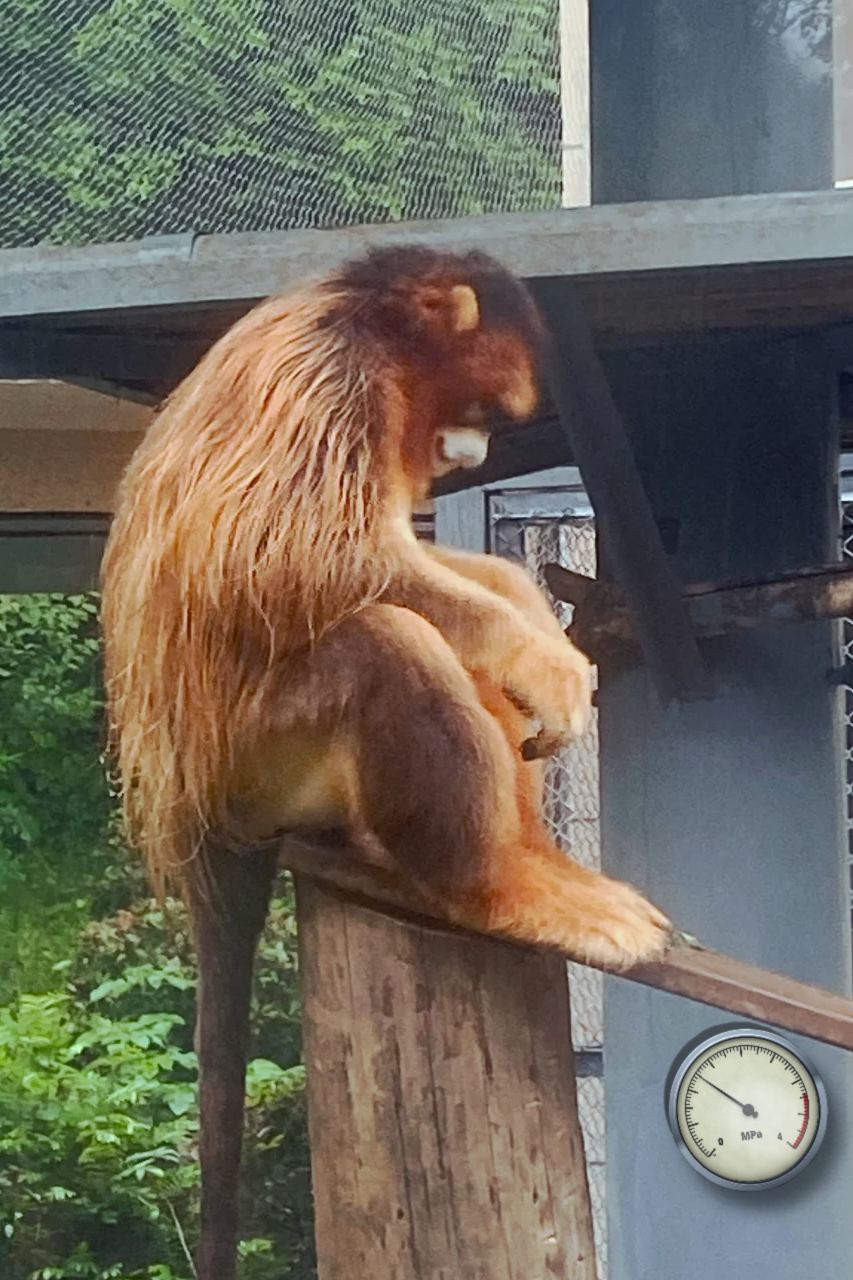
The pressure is 1.25 MPa
